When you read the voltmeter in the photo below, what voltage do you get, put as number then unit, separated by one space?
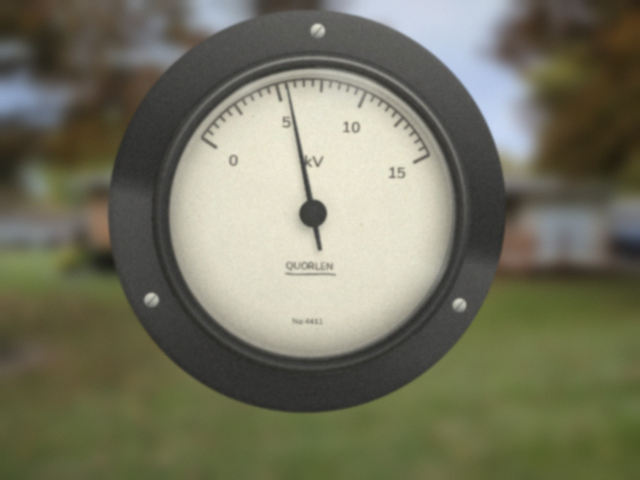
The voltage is 5.5 kV
